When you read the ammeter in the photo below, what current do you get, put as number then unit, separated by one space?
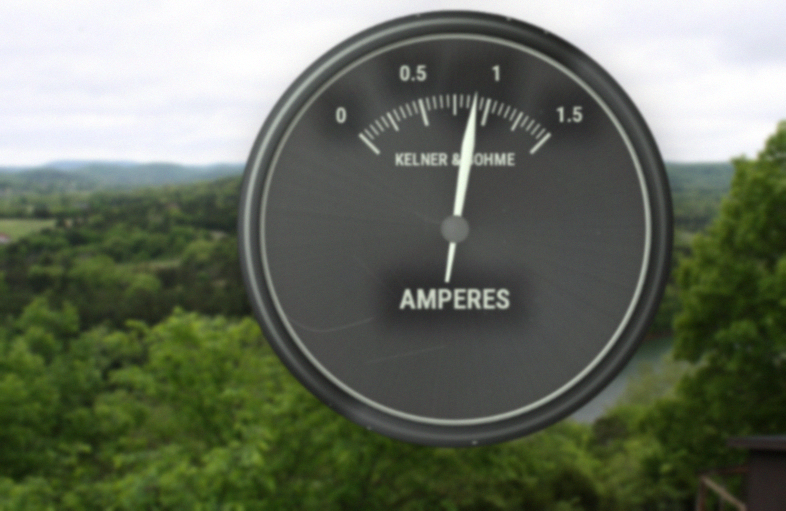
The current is 0.9 A
